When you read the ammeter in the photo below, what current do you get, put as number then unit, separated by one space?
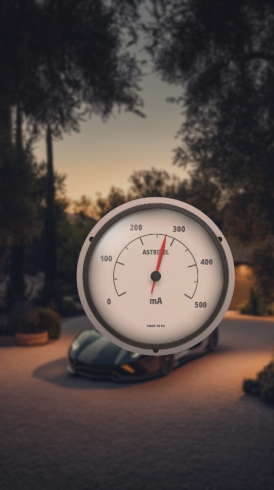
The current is 275 mA
